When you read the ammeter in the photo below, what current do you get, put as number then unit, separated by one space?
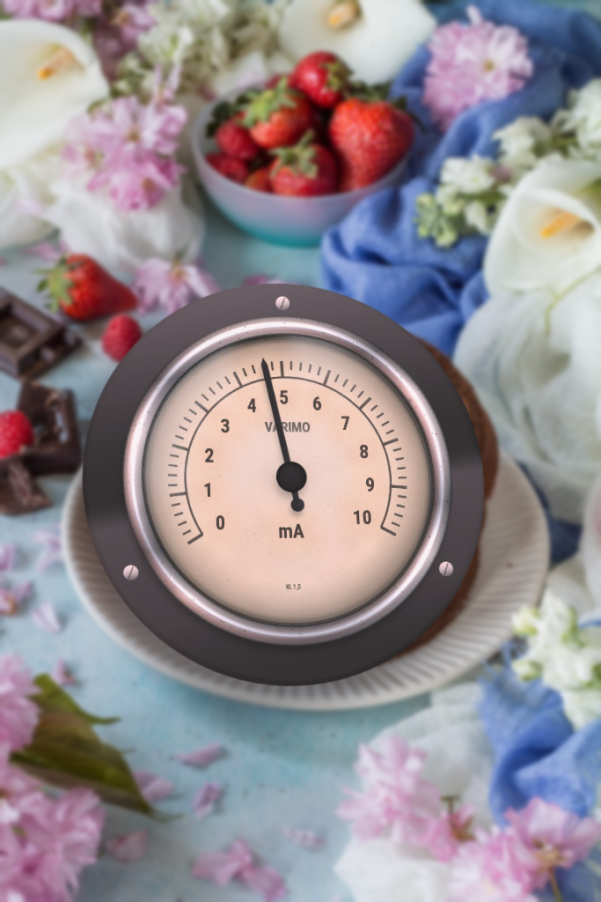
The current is 4.6 mA
